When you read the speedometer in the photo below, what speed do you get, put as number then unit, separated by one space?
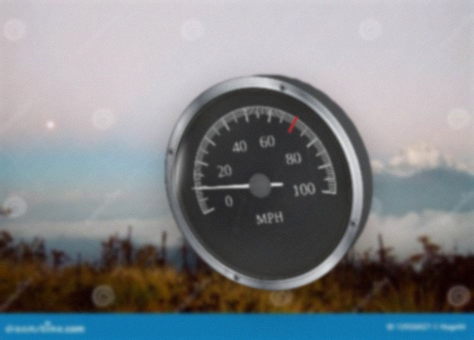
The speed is 10 mph
